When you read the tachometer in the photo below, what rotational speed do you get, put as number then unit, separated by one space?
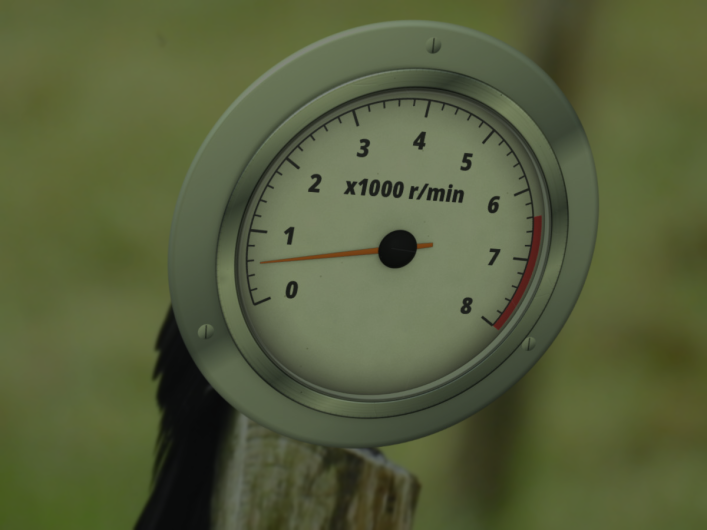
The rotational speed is 600 rpm
